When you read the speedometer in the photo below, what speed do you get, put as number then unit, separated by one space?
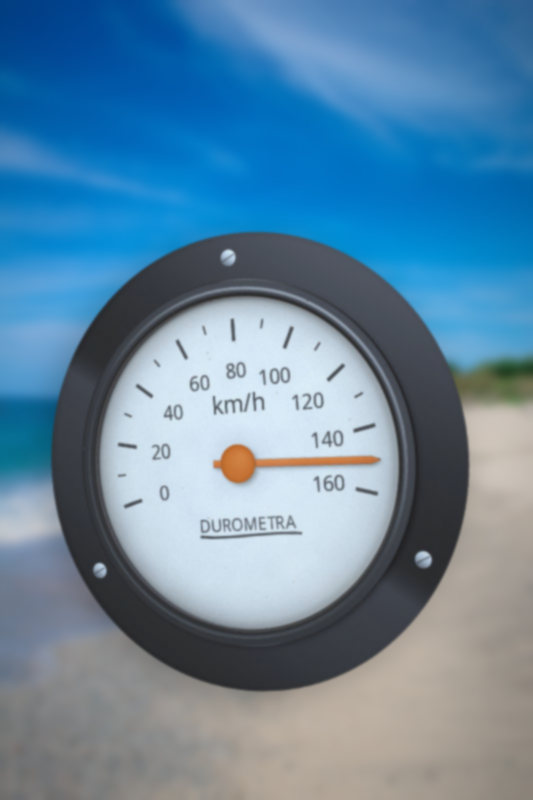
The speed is 150 km/h
